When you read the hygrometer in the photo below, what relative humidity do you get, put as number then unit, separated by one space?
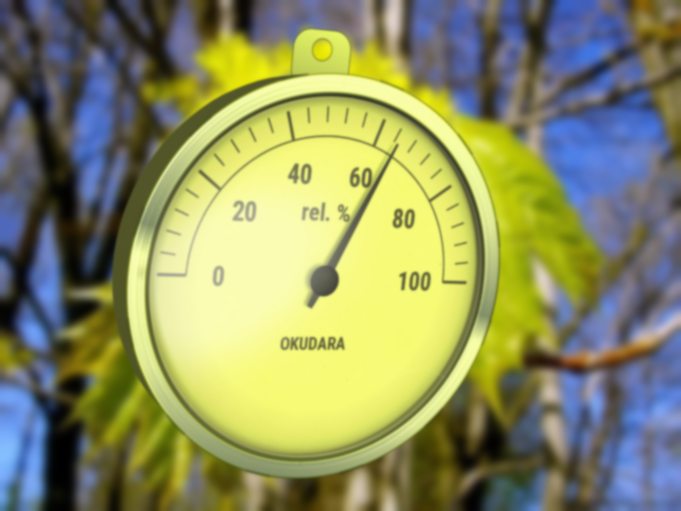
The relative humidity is 64 %
